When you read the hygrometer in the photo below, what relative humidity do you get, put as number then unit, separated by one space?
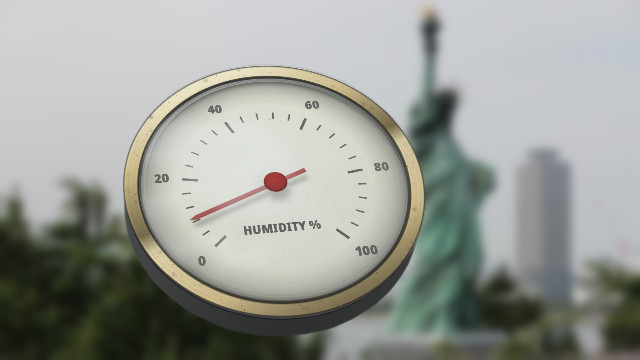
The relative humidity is 8 %
